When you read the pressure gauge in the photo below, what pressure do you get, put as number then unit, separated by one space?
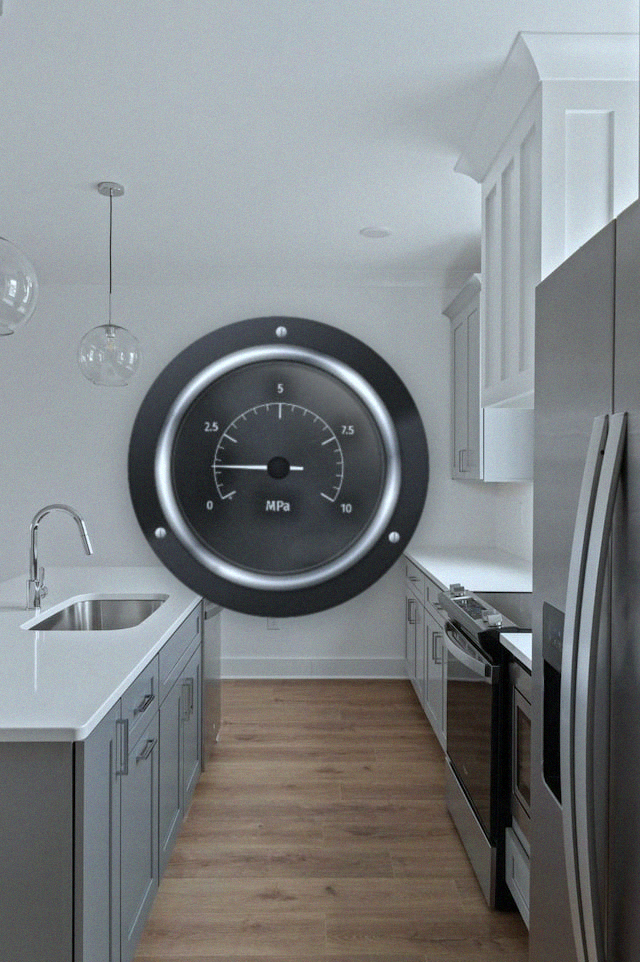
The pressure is 1.25 MPa
